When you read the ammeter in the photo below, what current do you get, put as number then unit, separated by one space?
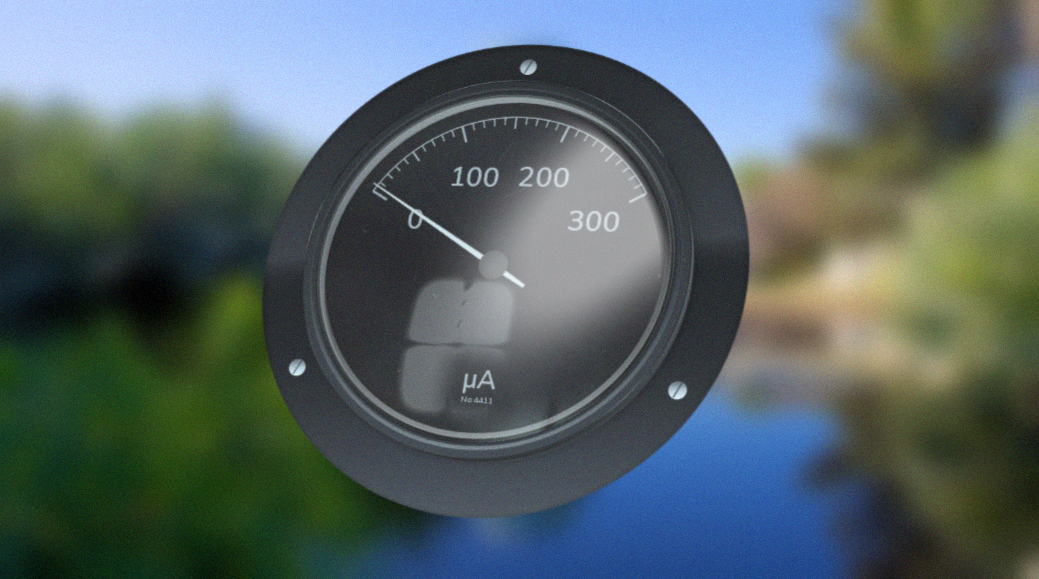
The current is 5 µA
